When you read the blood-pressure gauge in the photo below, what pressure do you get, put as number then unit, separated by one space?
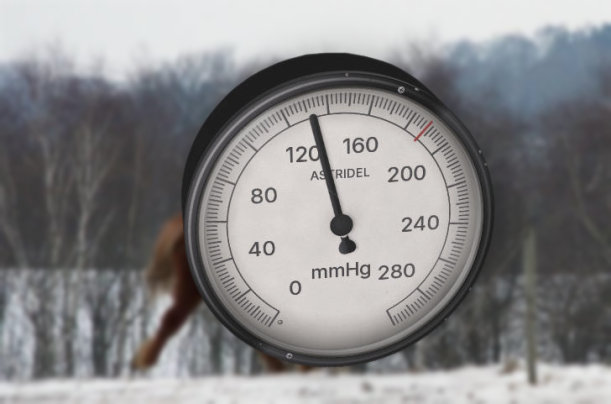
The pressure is 132 mmHg
